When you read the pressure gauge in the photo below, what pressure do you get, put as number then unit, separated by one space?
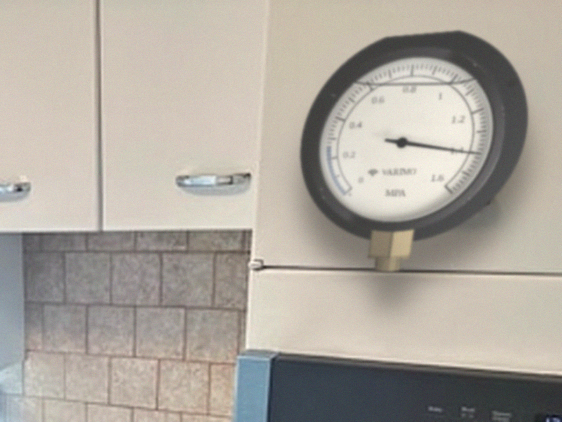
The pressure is 1.4 MPa
